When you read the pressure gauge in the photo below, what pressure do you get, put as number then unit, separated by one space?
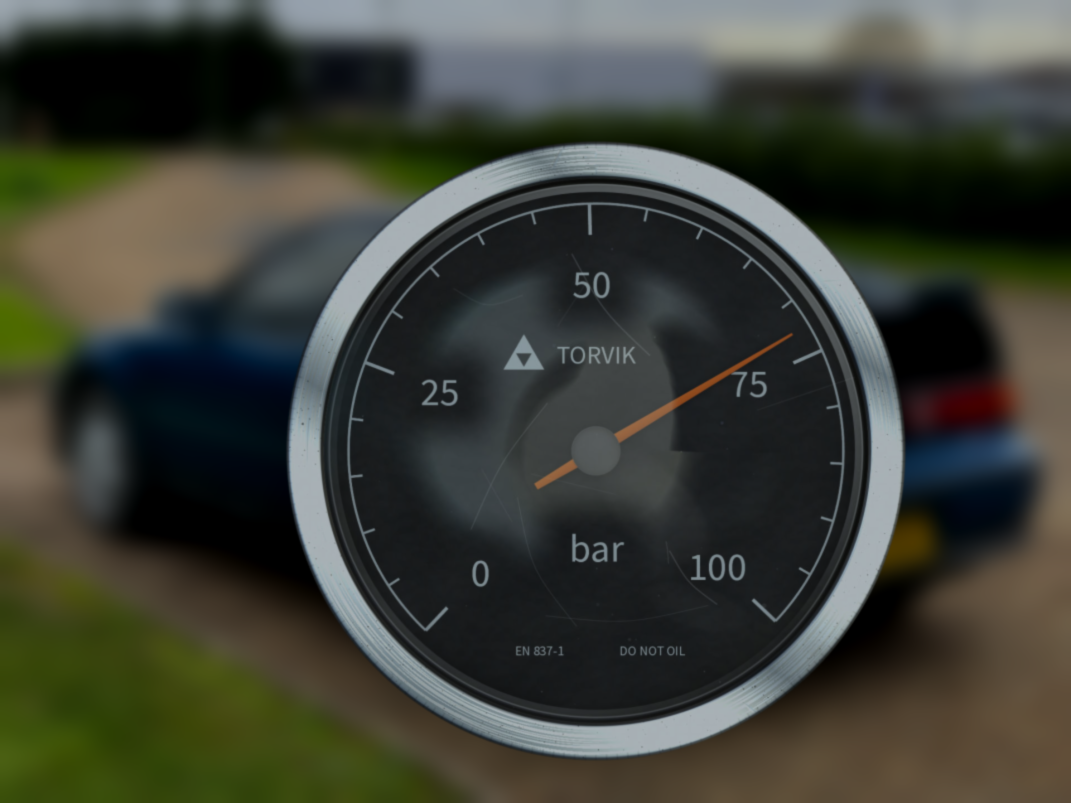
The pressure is 72.5 bar
